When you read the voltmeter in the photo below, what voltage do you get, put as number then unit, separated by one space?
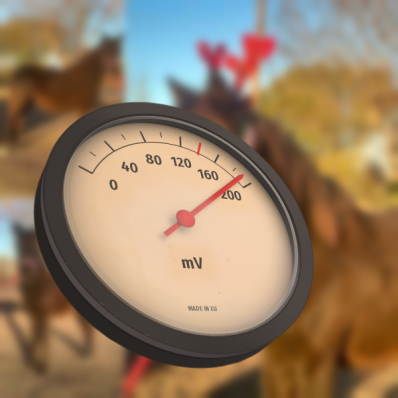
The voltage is 190 mV
